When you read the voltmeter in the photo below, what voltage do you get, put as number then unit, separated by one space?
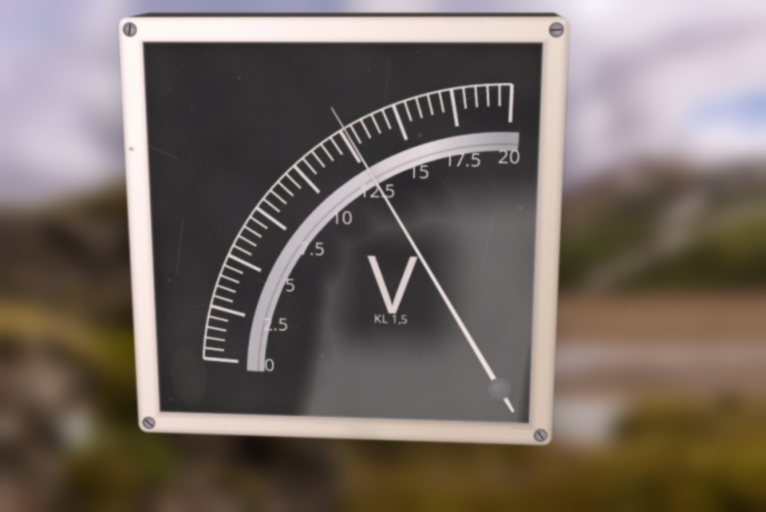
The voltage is 12.75 V
